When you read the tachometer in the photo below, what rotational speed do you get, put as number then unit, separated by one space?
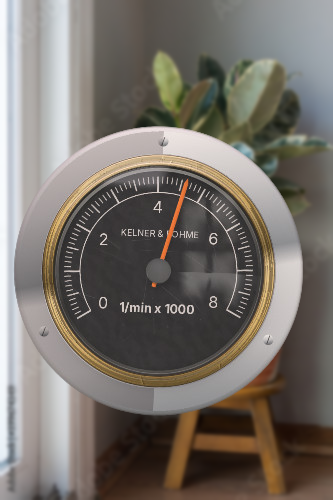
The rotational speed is 4600 rpm
